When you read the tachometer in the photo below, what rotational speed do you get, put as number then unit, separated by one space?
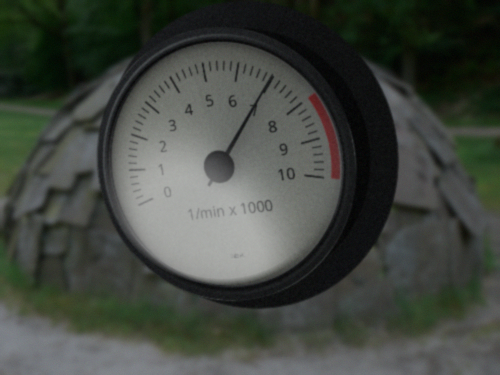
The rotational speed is 7000 rpm
